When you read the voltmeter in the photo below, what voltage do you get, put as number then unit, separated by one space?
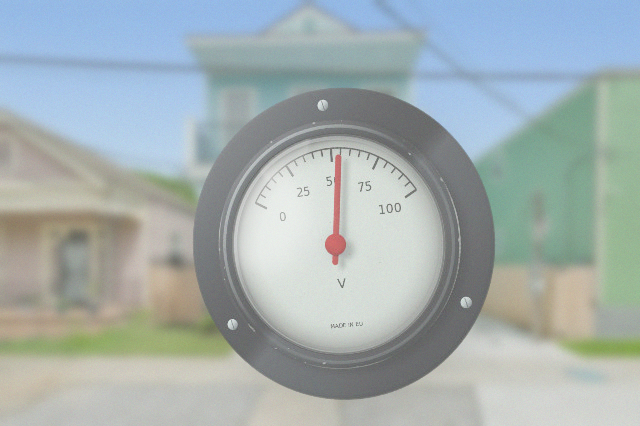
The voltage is 55 V
